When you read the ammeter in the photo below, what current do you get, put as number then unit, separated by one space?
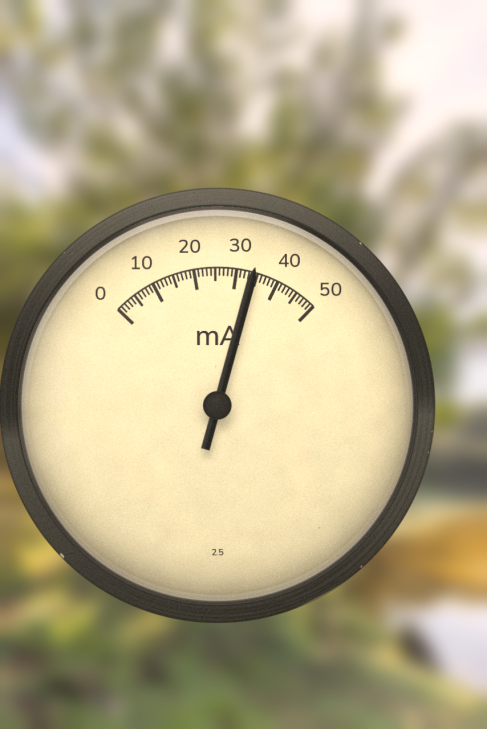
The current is 34 mA
